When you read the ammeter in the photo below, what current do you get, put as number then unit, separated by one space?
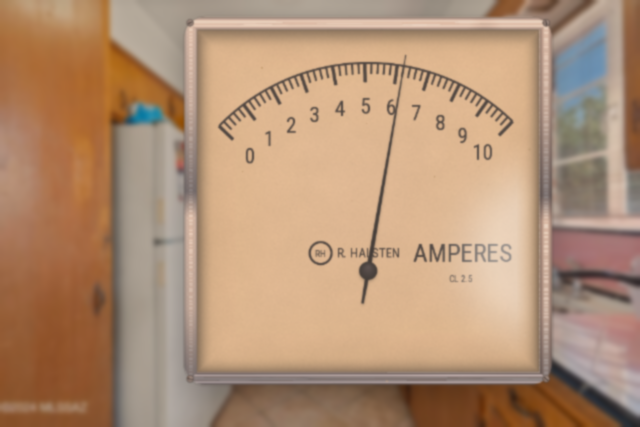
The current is 6.2 A
